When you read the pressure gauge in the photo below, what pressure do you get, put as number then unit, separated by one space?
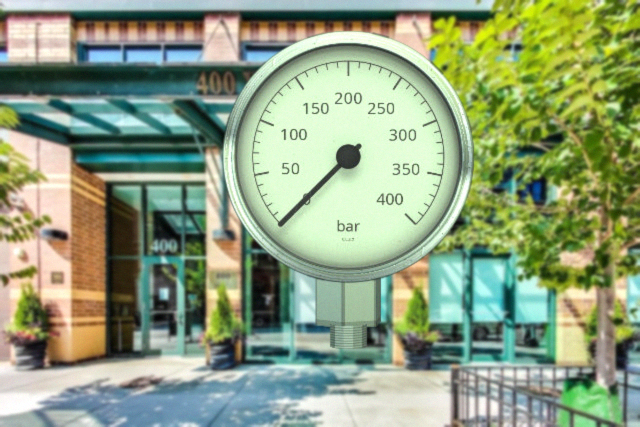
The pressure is 0 bar
